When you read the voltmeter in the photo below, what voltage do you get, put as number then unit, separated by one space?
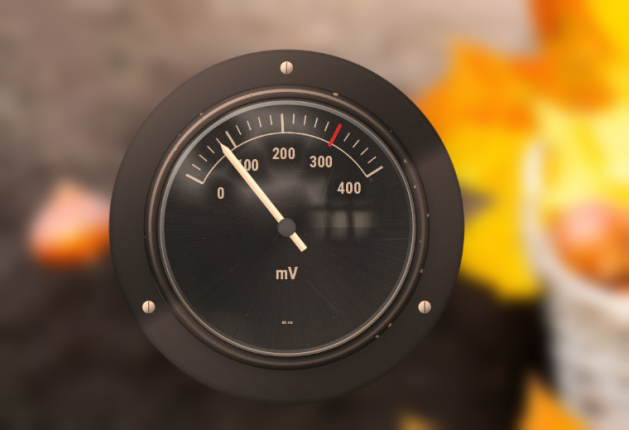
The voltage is 80 mV
